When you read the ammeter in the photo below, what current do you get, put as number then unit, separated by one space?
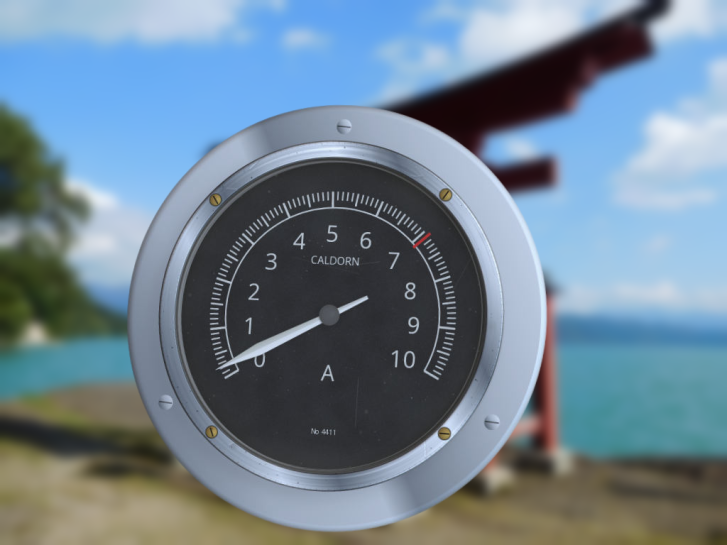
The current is 0.2 A
